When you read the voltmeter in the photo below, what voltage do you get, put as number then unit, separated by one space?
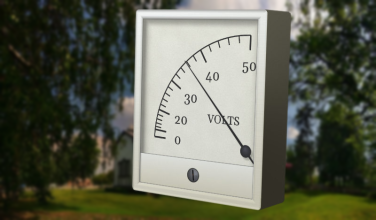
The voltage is 36 V
